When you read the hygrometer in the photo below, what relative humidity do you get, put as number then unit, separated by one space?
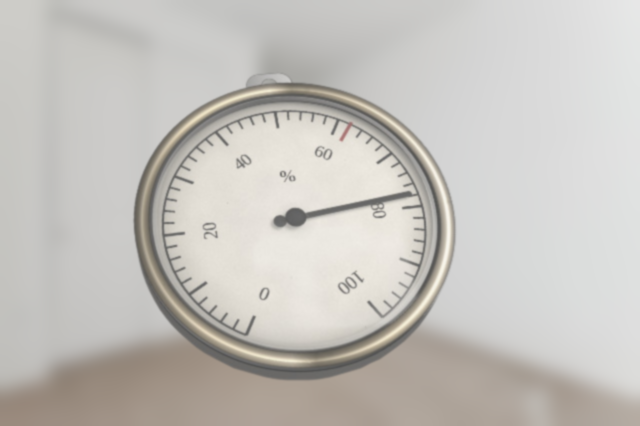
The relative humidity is 78 %
